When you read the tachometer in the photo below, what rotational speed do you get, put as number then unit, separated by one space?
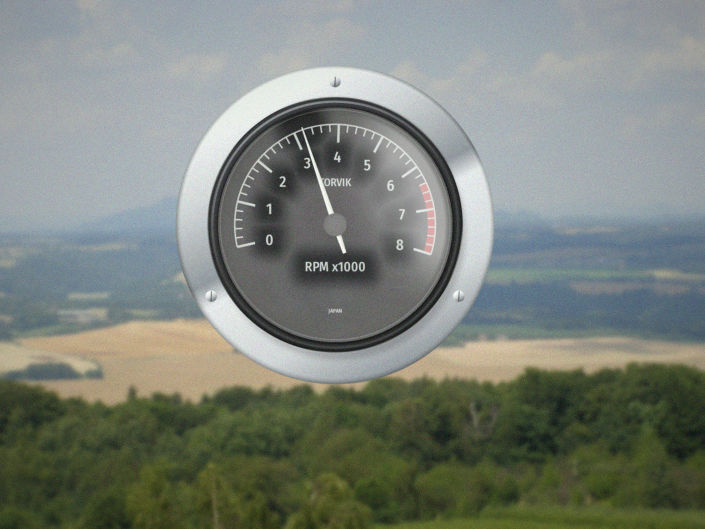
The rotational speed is 3200 rpm
